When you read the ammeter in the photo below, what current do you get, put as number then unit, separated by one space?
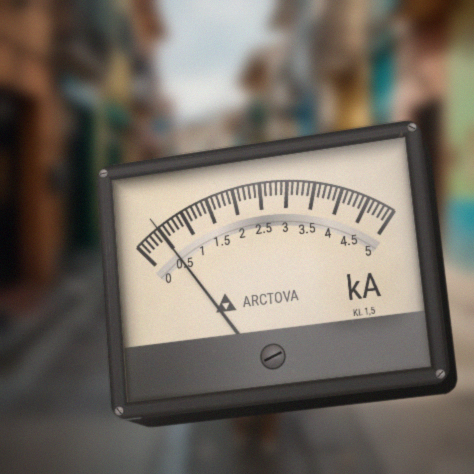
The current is 0.5 kA
